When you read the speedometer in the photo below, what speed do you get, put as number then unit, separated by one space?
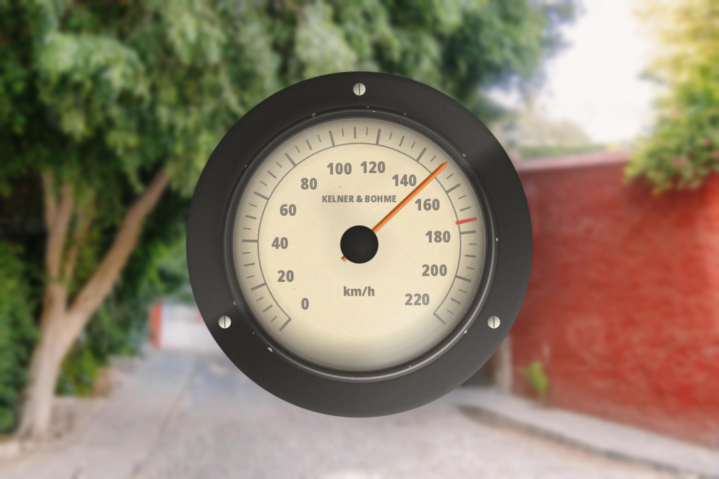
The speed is 150 km/h
